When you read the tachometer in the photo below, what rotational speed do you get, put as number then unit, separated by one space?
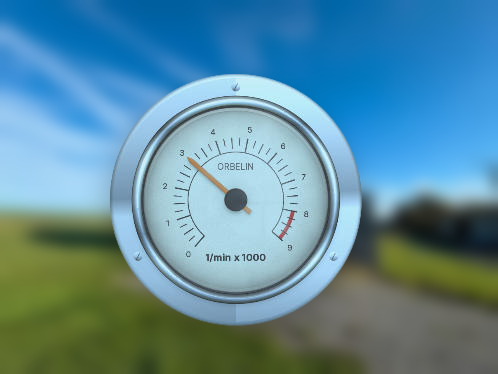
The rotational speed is 3000 rpm
